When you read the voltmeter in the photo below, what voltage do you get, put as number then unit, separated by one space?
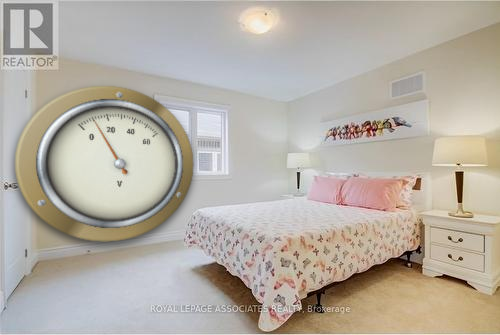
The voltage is 10 V
